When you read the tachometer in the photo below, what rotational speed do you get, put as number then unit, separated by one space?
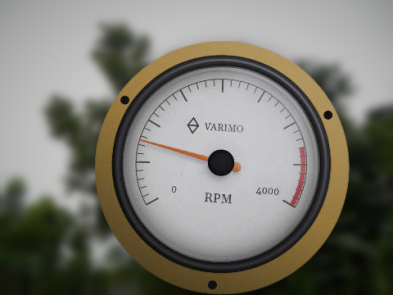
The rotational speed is 750 rpm
